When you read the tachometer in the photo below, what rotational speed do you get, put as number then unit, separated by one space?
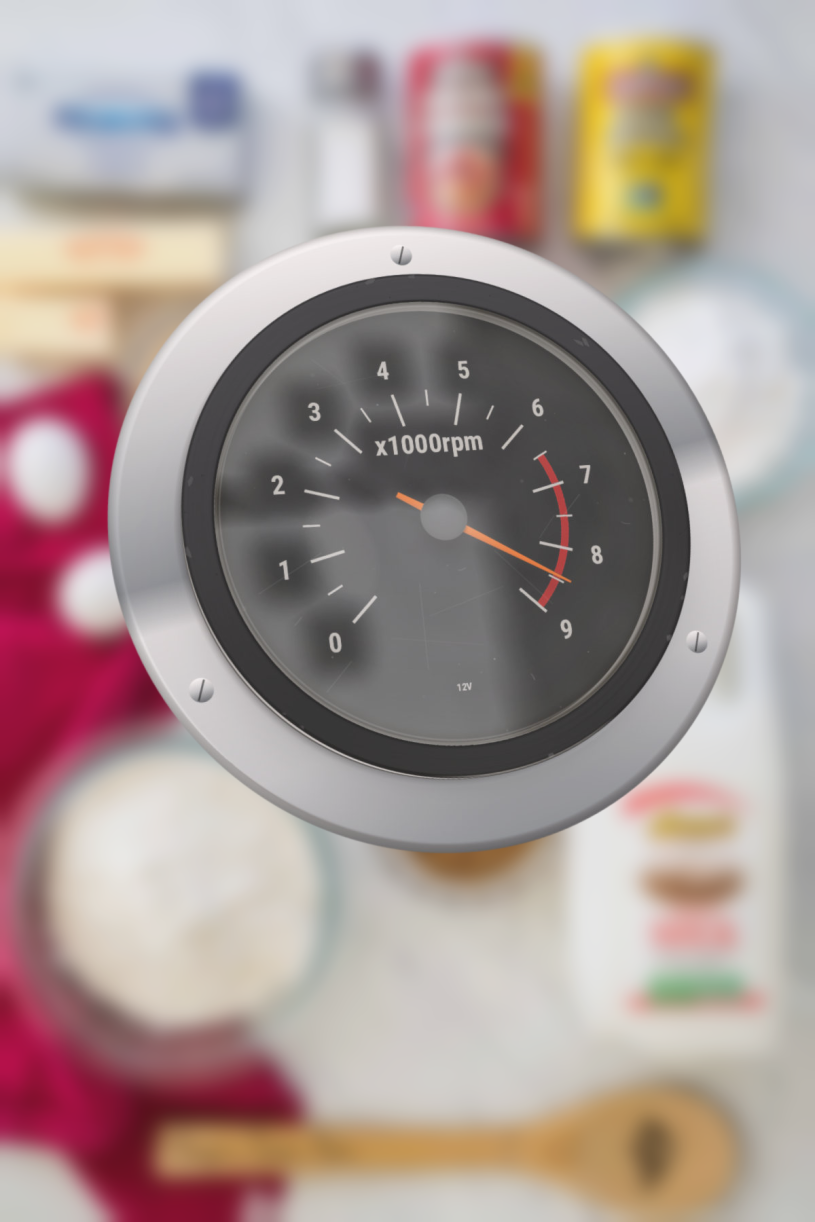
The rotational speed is 8500 rpm
